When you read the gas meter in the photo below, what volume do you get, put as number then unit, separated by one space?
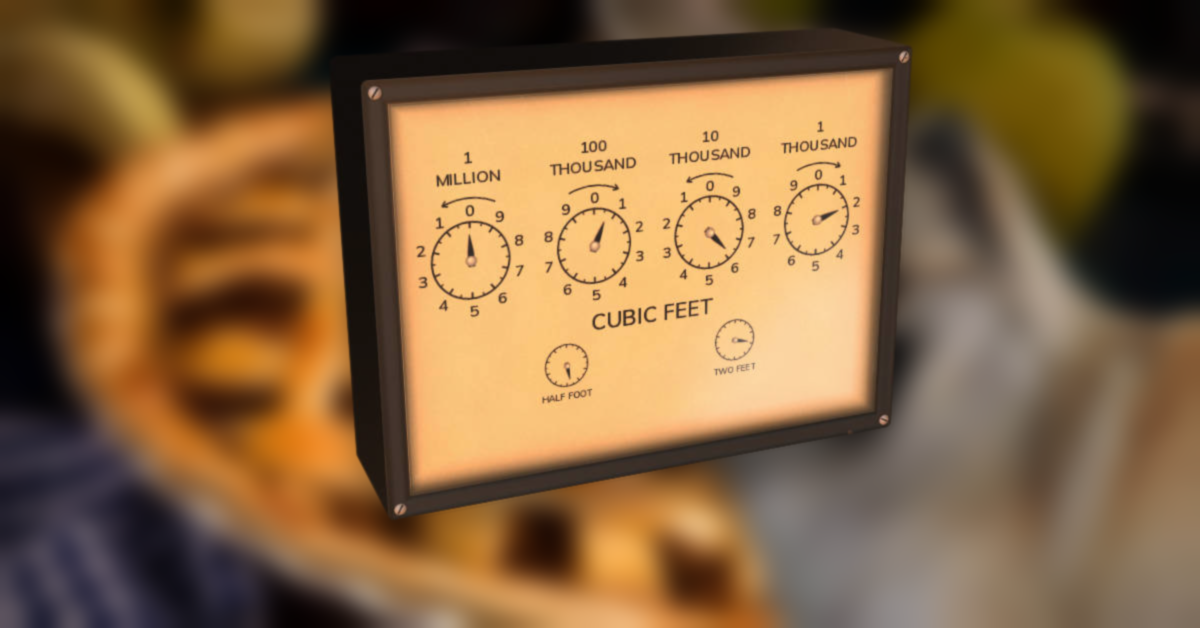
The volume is 6200 ft³
